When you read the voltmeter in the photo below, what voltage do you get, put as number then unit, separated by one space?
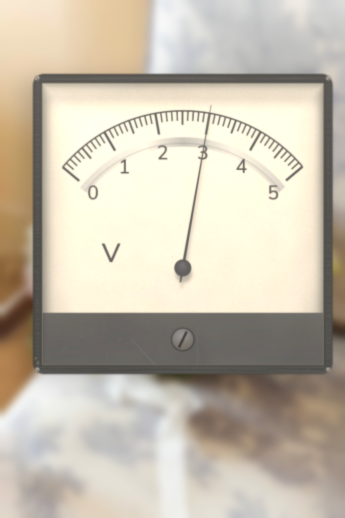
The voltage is 3 V
